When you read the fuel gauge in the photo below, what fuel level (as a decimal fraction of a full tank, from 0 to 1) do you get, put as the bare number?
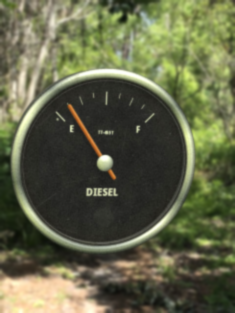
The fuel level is 0.125
